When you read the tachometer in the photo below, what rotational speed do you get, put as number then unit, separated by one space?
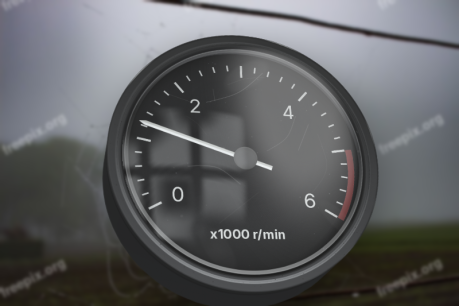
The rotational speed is 1200 rpm
